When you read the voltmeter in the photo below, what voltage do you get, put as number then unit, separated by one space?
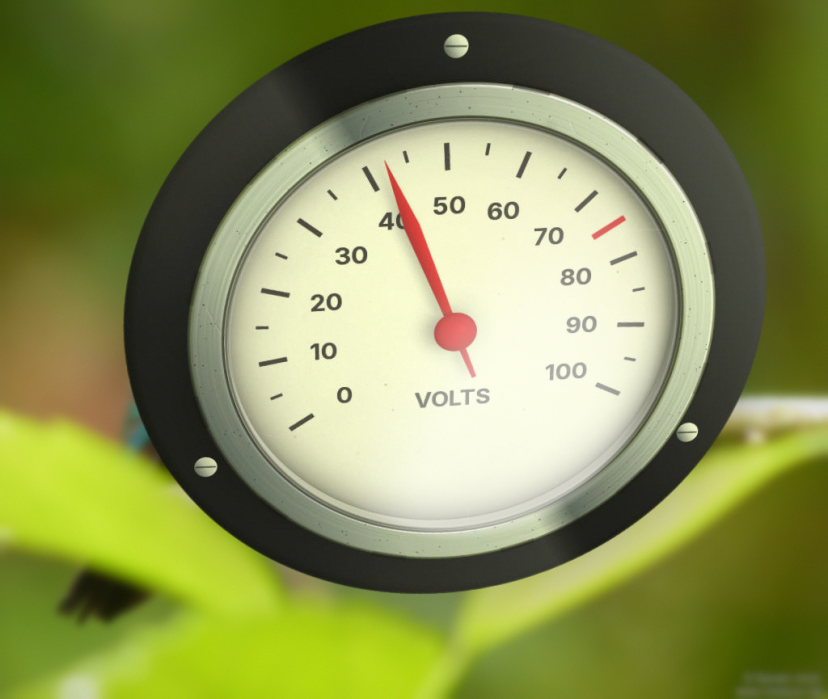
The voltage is 42.5 V
